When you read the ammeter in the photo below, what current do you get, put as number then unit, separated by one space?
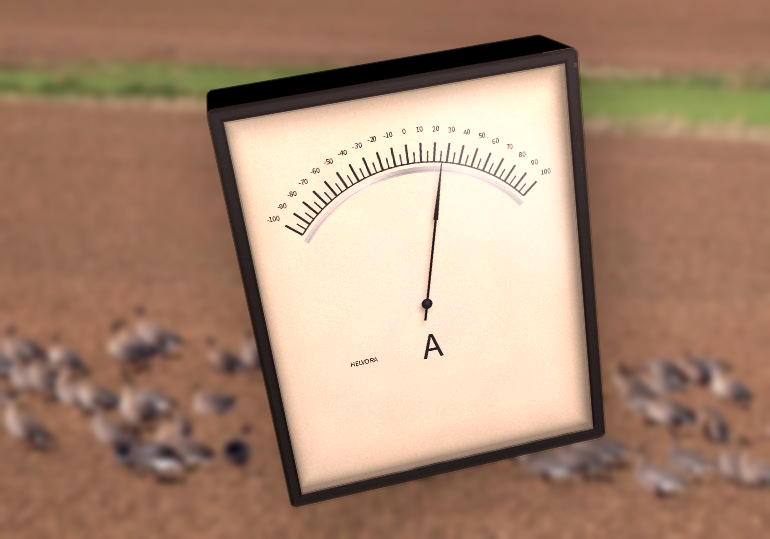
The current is 25 A
